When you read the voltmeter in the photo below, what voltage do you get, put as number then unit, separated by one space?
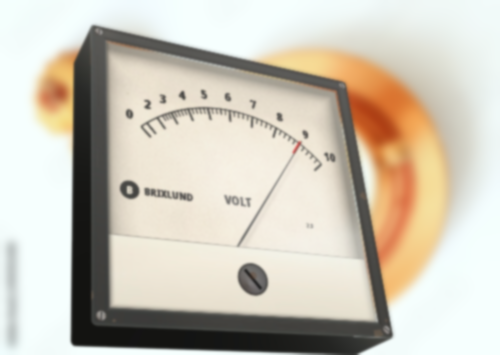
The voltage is 9 V
